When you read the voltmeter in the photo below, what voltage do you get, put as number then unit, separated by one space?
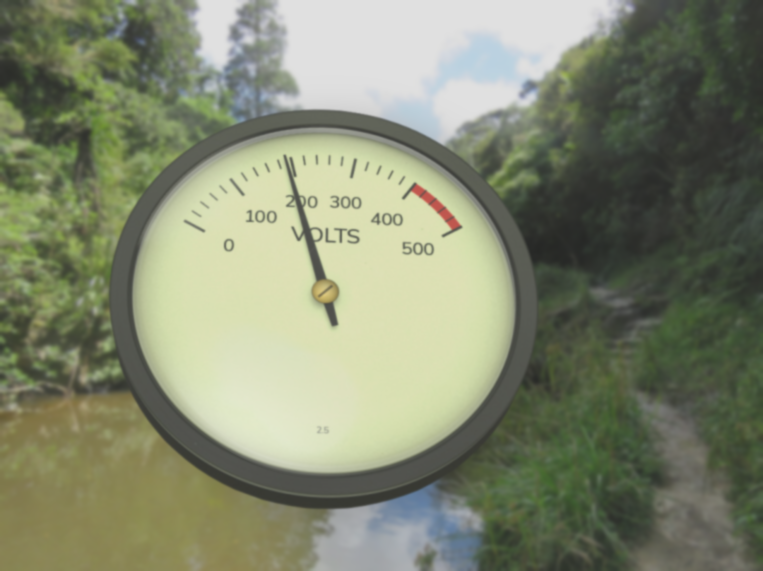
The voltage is 190 V
